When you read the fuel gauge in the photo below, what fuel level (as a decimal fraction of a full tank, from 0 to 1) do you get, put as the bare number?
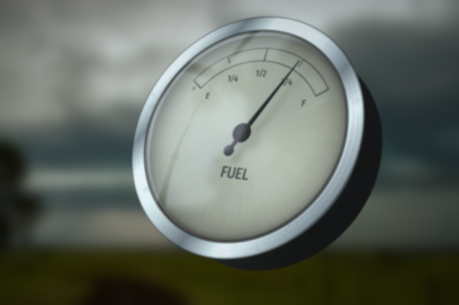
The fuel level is 0.75
